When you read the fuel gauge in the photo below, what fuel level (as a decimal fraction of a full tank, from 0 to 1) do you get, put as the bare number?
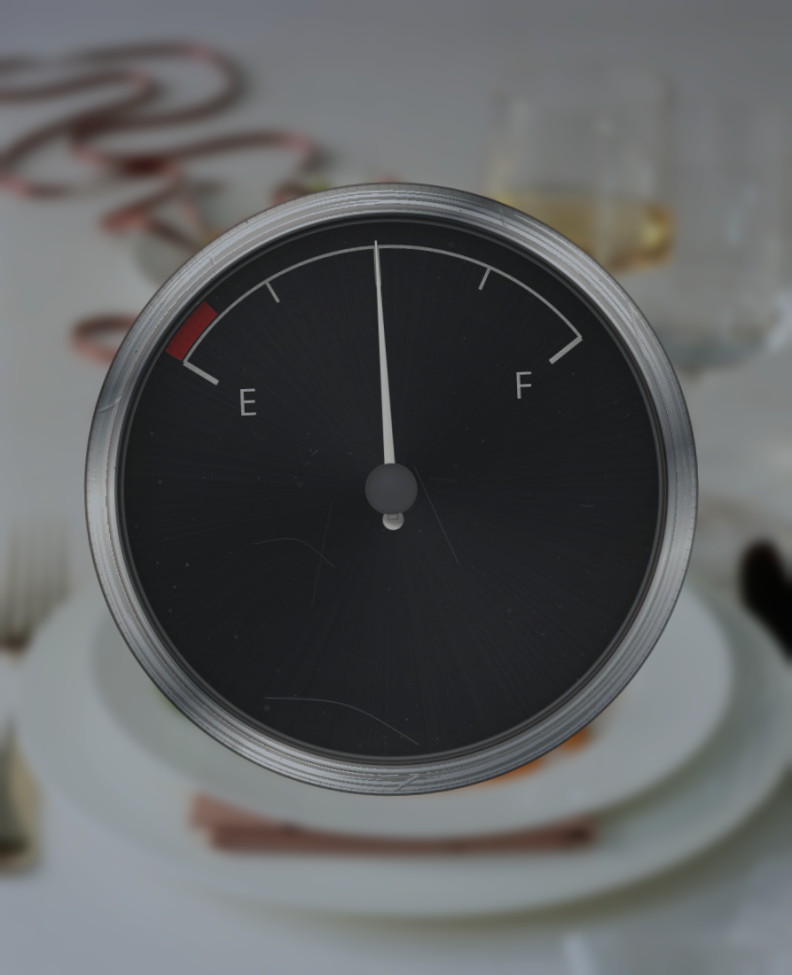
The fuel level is 0.5
